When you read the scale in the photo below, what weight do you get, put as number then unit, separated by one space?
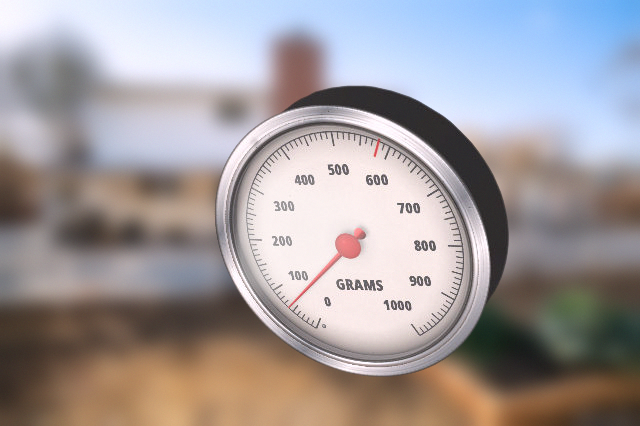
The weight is 60 g
